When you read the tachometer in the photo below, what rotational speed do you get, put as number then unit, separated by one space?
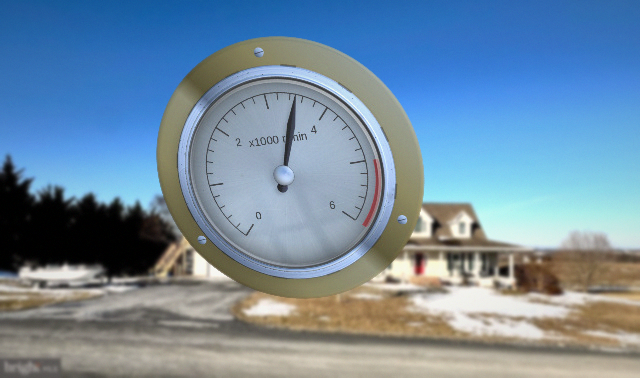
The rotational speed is 3500 rpm
